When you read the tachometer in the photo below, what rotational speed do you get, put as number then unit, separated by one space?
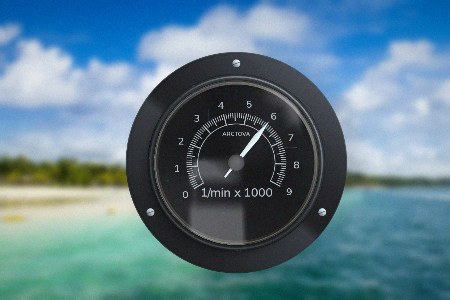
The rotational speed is 6000 rpm
